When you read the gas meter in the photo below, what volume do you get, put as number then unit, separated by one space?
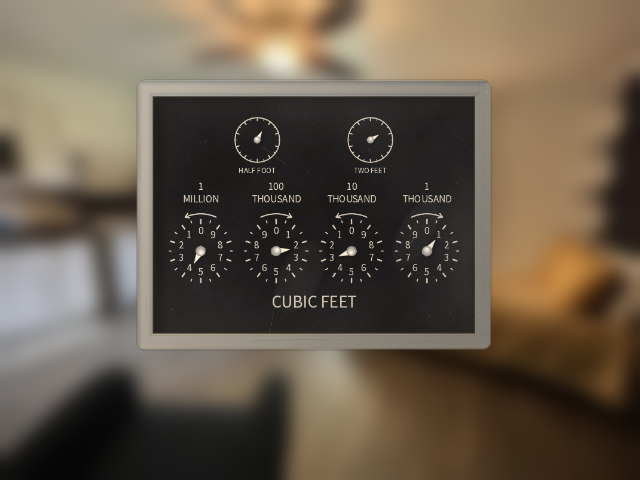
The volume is 423100 ft³
